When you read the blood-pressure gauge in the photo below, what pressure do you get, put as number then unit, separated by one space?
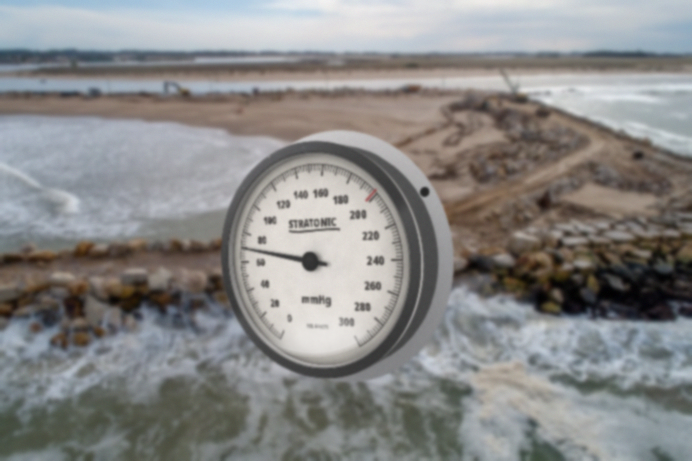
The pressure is 70 mmHg
